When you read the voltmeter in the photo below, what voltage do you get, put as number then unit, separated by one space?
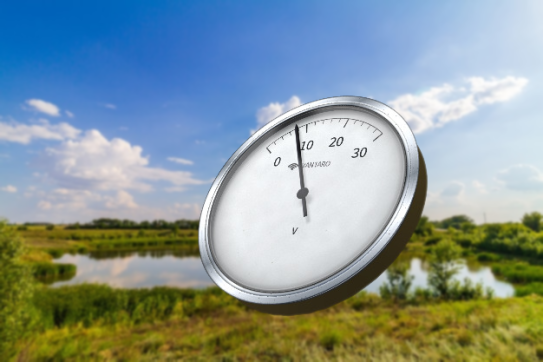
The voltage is 8 V
